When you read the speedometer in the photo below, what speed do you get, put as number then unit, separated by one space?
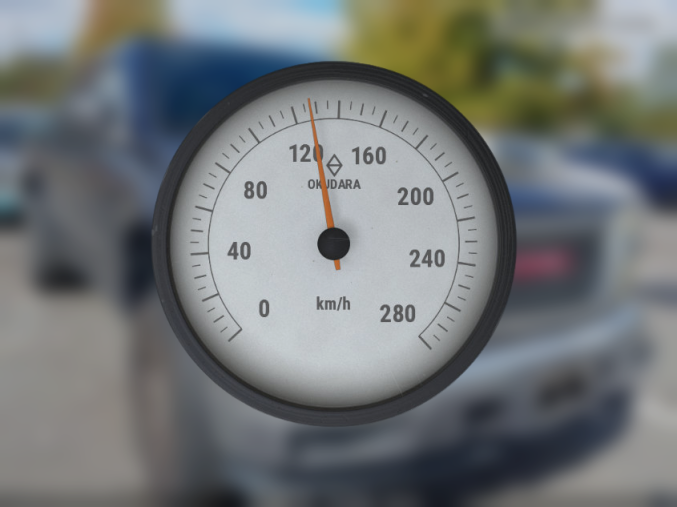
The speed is 127.5 km/h
